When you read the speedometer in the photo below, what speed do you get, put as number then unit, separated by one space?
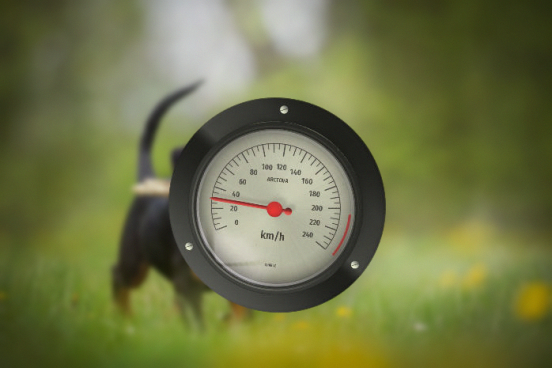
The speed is 30 km/h
